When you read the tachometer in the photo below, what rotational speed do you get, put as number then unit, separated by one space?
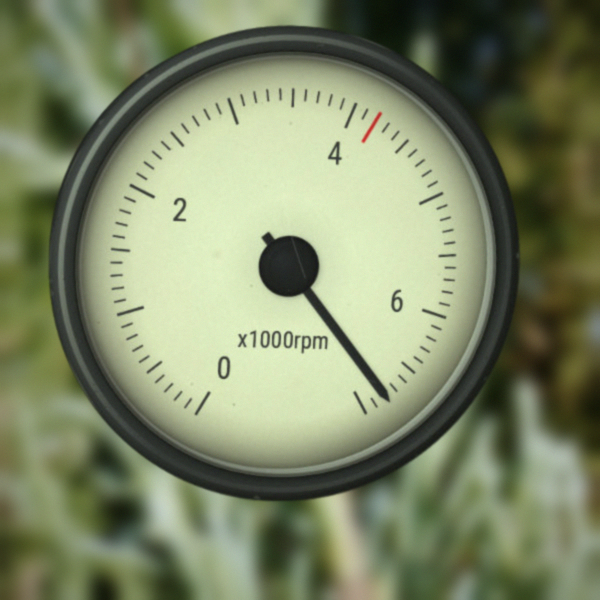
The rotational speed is 6800 rpm
